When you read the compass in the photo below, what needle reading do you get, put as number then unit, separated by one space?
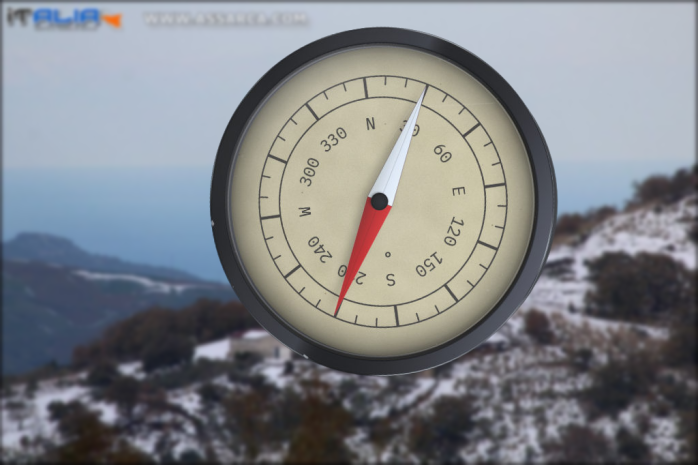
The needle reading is 210 °
